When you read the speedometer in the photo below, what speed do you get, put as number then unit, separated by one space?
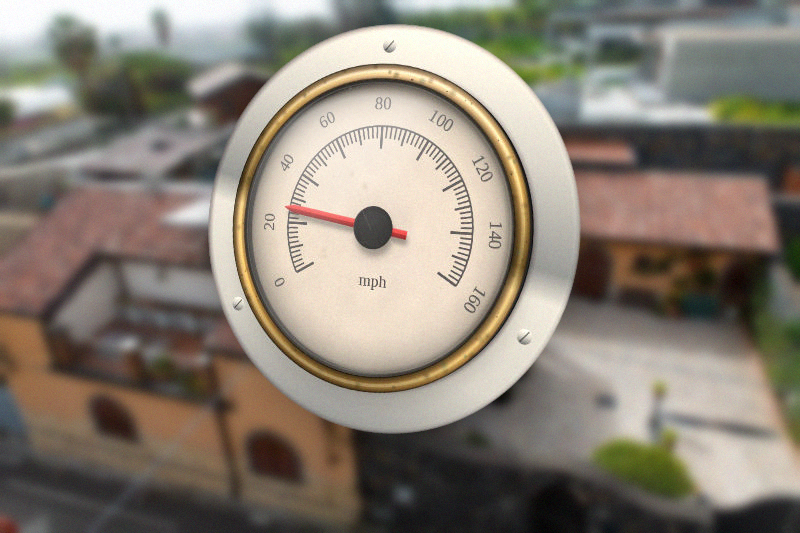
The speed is 26 mph
